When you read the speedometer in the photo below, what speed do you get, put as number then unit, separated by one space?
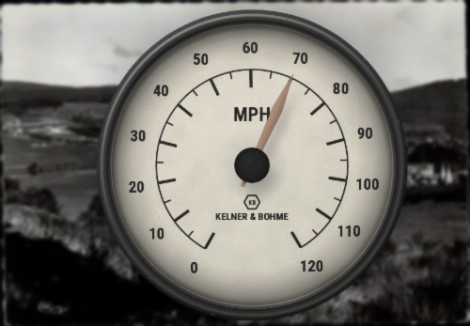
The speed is 70 mph
